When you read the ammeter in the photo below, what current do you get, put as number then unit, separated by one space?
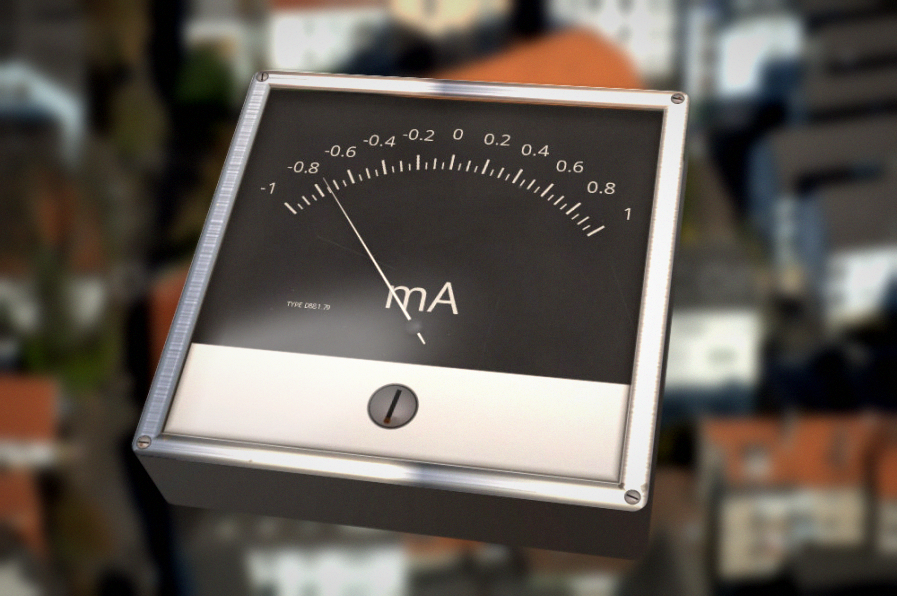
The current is -0.75 mA
